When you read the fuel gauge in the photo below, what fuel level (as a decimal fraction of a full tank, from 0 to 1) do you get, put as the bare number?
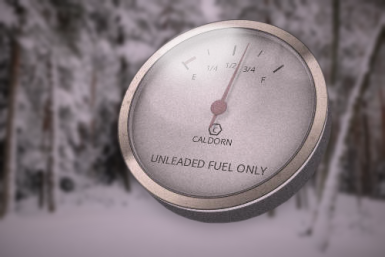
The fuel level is 0.625
